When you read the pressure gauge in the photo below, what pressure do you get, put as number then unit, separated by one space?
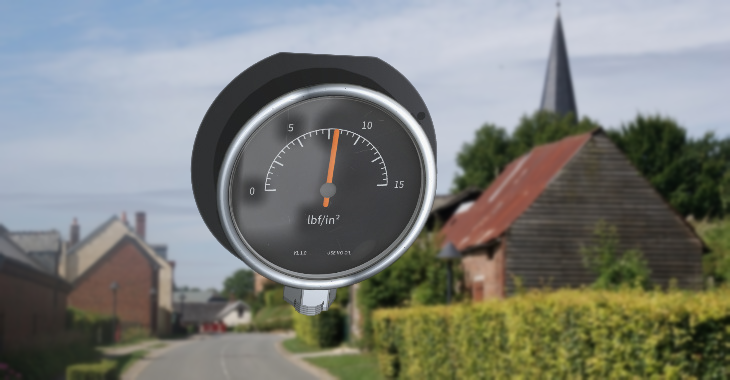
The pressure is 8 psi
